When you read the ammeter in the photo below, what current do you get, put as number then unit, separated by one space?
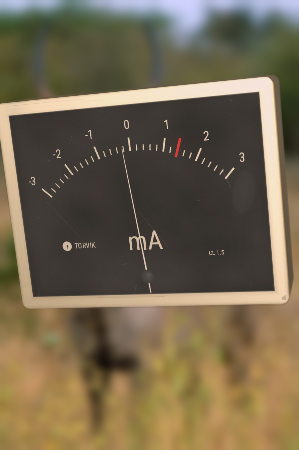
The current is -0.2 mA
